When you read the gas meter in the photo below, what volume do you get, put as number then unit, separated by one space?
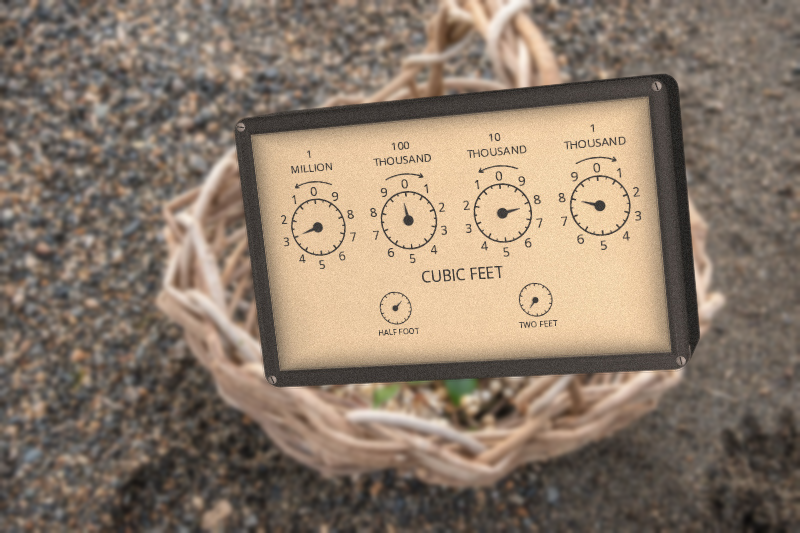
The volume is 297800 ft³
